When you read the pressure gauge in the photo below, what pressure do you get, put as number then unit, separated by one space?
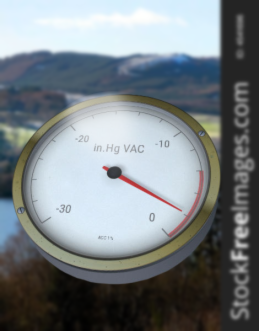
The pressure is -2 inHg
